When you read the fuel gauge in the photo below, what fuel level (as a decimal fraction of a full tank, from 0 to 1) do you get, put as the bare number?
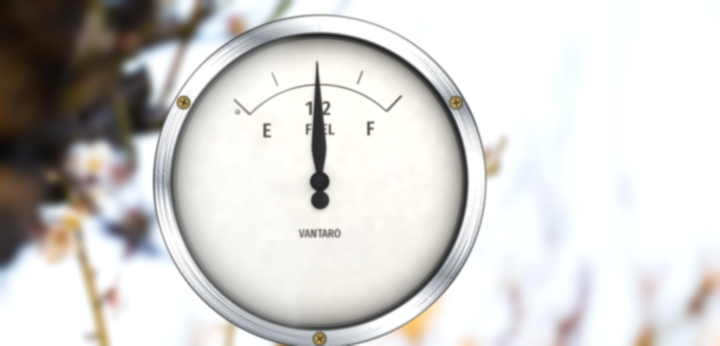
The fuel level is 0.5
